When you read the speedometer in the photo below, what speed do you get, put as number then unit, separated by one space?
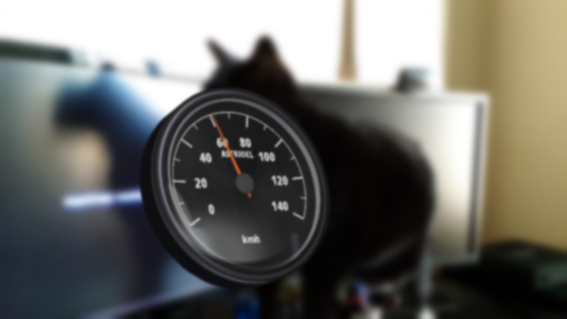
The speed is 60 km/h
